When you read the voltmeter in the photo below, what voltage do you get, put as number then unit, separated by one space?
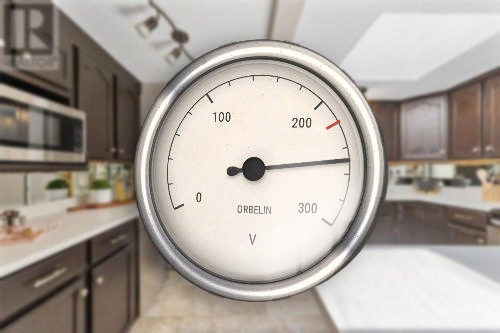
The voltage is 250 V
